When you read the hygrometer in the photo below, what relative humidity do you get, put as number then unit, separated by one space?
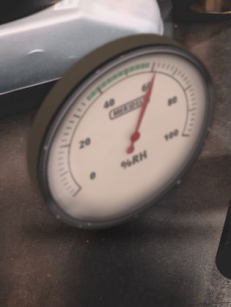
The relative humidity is 60 %
